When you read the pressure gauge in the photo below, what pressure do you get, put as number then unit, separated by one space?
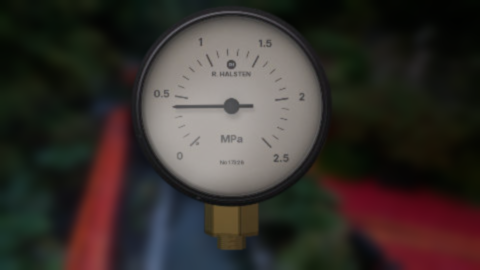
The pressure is 0.4 MPa
